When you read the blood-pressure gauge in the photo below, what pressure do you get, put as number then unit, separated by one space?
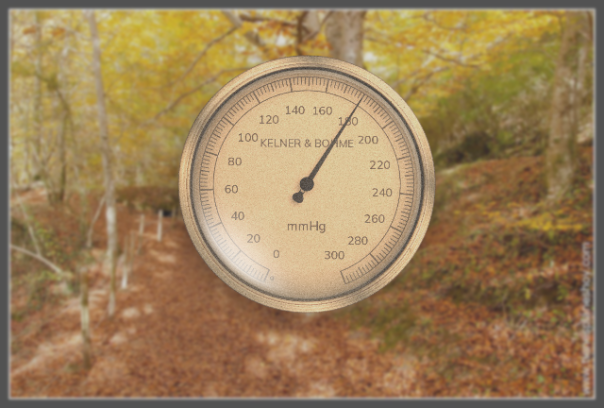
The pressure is 180 mmHg
